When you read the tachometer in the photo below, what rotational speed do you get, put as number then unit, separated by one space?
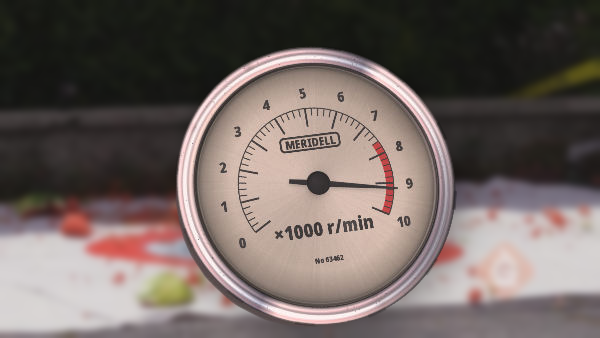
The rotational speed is 9200 rpm
